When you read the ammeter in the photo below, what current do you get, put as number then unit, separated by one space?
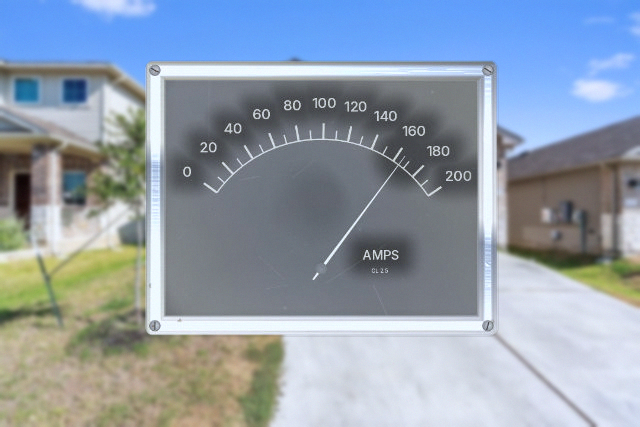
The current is 165 A
